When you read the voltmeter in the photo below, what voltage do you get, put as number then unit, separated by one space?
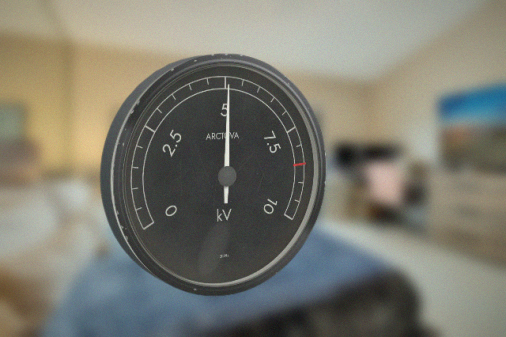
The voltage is 5 kV
